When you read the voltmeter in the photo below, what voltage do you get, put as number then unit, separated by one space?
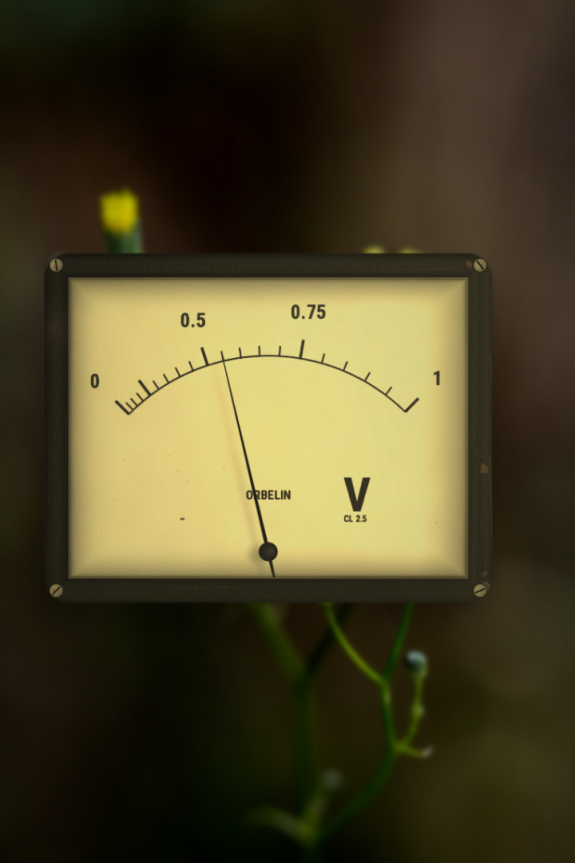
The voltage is 0.55 V
